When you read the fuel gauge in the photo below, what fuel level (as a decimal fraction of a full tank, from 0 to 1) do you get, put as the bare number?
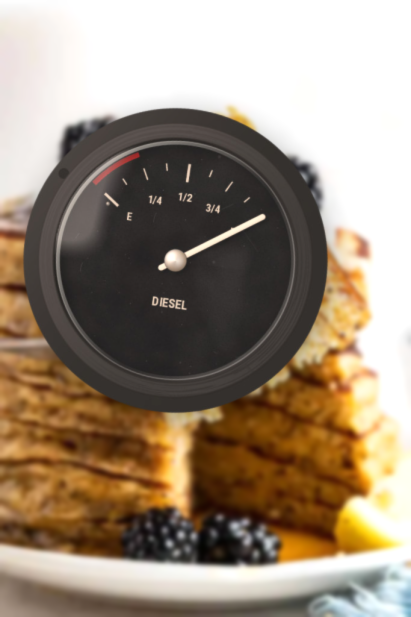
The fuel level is 1
